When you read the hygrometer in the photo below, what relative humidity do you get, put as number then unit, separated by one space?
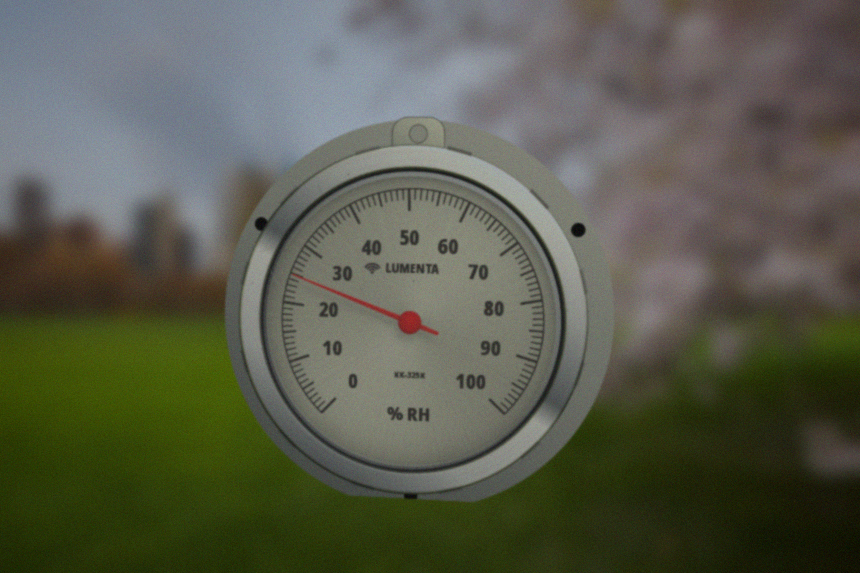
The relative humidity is 25 %
